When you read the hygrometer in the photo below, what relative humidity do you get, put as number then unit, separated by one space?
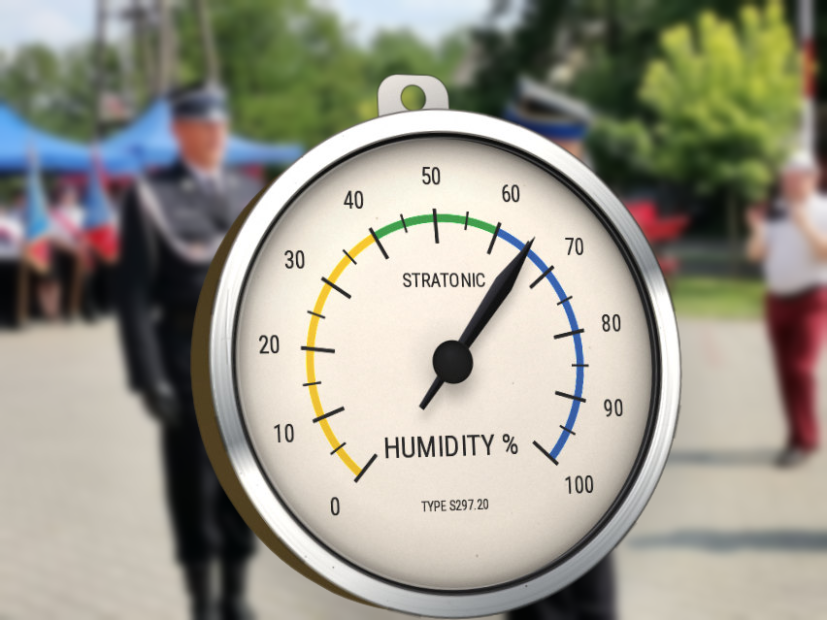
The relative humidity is 65 %
